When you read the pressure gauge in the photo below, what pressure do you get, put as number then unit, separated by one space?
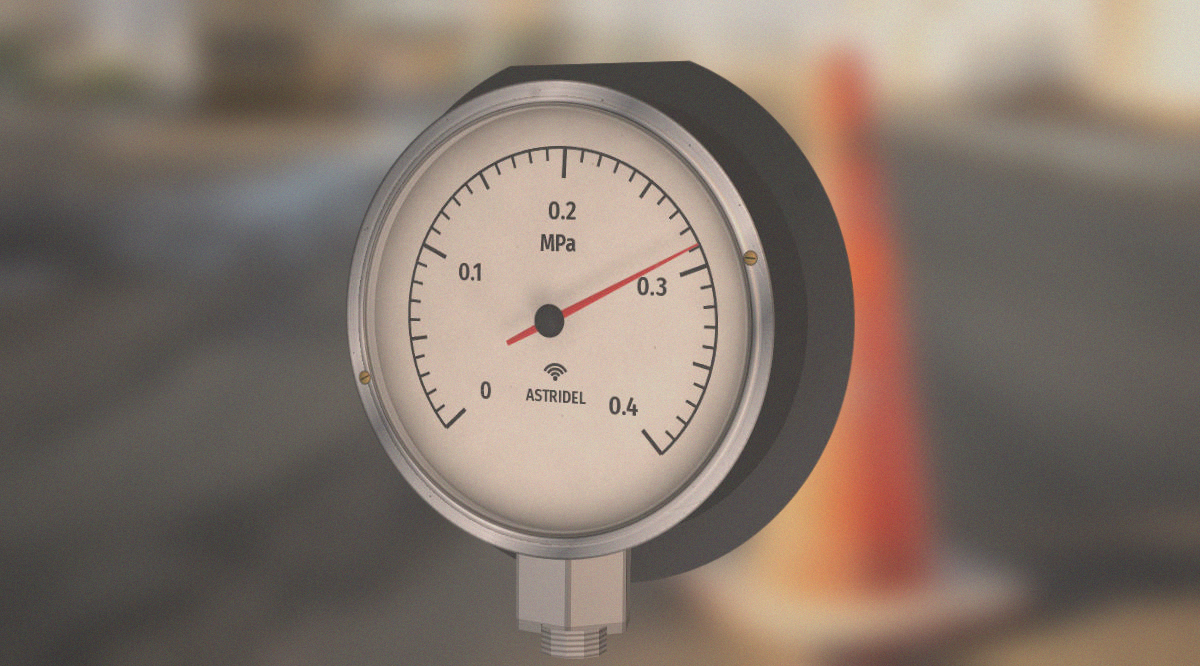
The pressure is 0.29 MPa
